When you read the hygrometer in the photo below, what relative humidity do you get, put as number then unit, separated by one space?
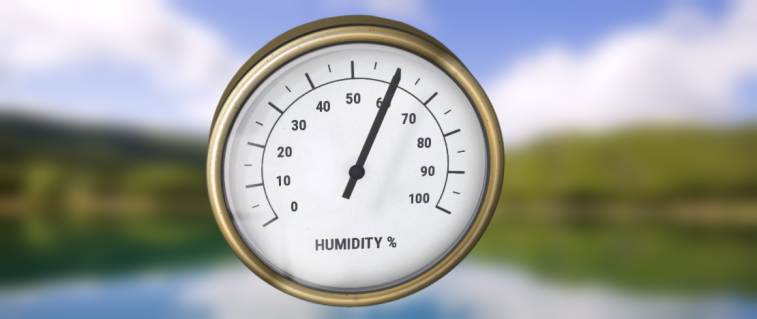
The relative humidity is 60 %
